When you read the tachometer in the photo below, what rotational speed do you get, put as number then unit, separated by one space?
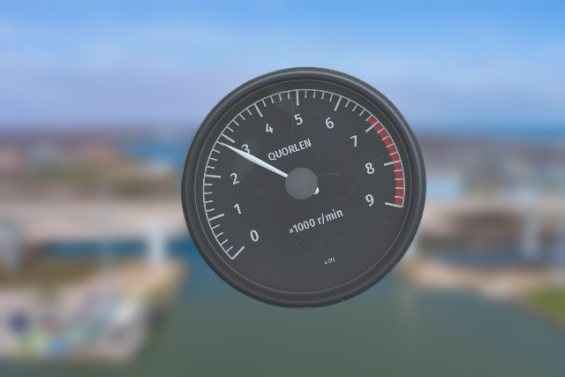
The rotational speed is 2800 rpm
